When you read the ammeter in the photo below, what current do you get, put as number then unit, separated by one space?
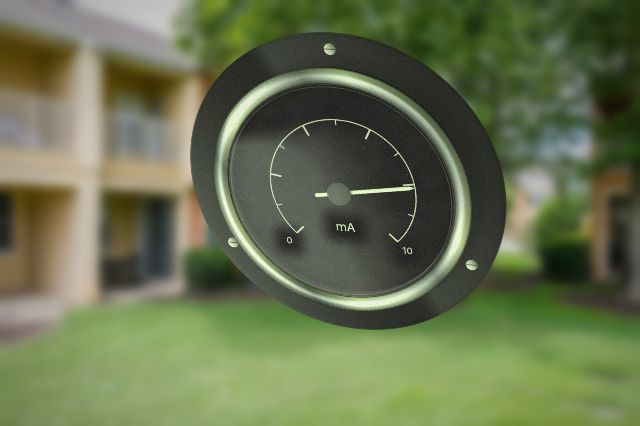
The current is 8 mA
